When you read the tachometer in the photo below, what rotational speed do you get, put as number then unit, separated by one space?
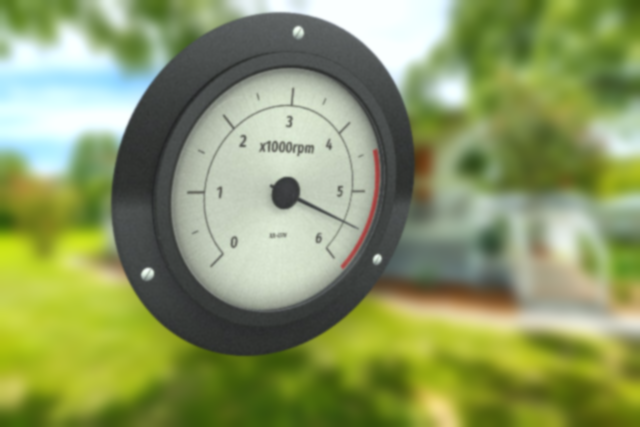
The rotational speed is 5500 rpm
